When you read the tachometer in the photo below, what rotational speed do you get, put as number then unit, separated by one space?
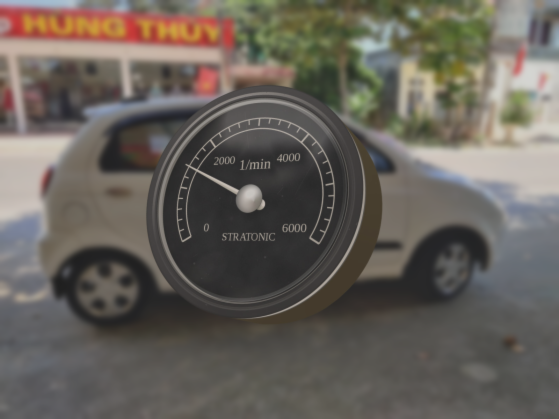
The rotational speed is 1400 rpm
